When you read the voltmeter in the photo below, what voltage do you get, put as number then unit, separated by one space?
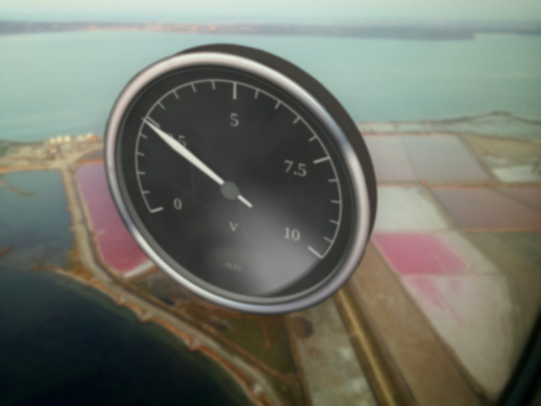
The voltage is 2.5 V
